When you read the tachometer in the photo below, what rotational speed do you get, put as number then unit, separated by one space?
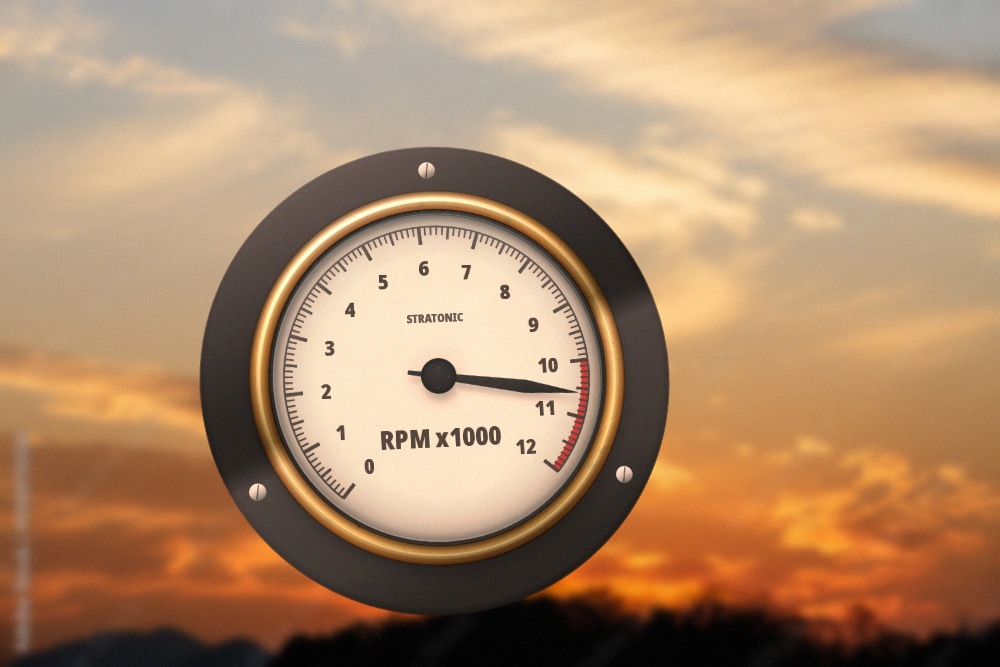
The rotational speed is 10600 rpm
